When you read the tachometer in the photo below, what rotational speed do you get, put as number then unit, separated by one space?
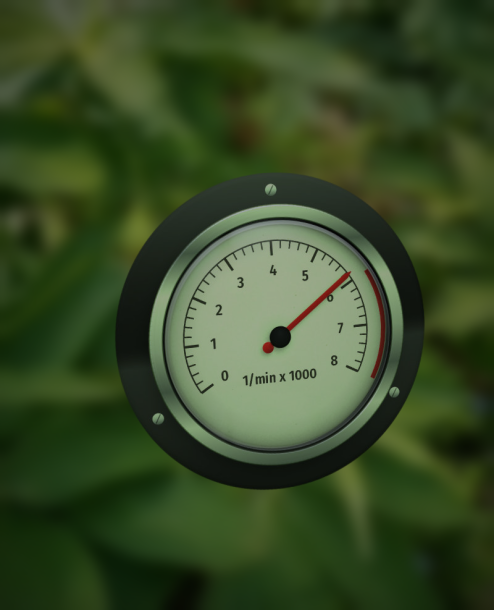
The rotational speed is 5800 rpm
